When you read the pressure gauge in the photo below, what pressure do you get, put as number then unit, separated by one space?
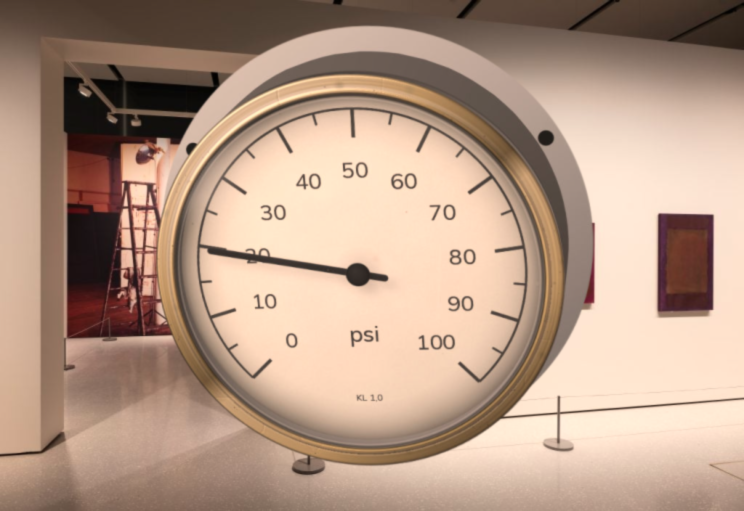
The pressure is 20 psi
